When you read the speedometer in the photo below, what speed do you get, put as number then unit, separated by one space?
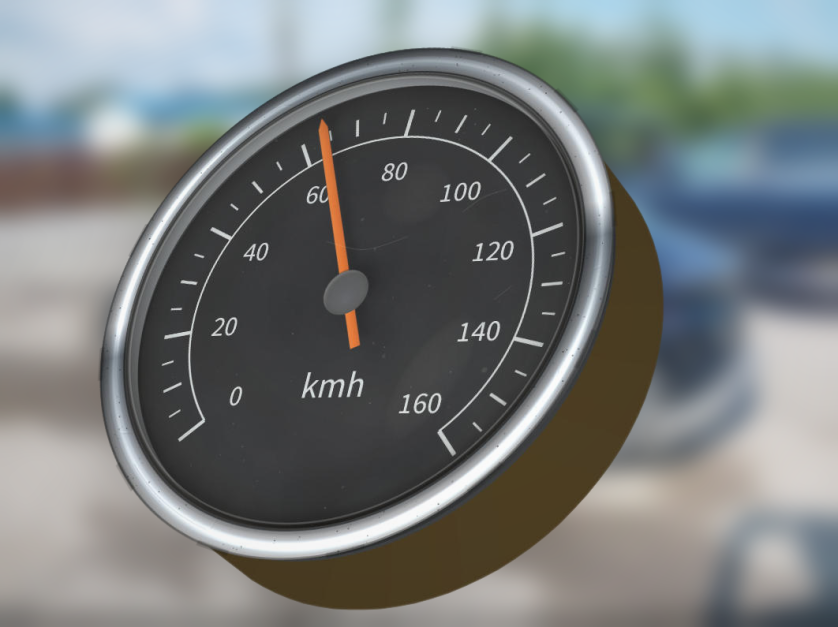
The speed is 65 km/h
